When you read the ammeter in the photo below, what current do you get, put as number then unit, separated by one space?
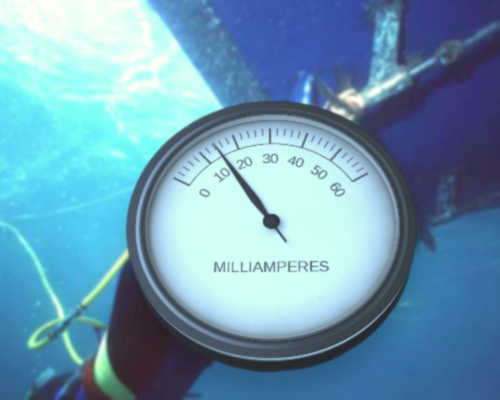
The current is 14 mA
